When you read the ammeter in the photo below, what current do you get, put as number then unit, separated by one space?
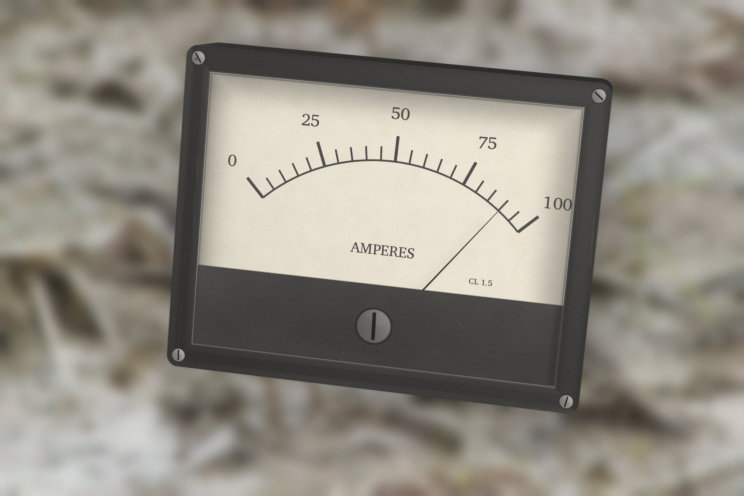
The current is 90 A
